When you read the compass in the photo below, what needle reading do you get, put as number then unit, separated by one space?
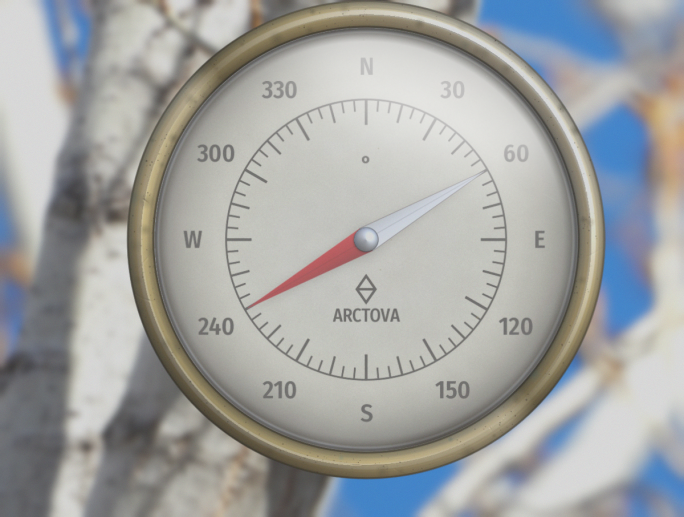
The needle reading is 240 °
